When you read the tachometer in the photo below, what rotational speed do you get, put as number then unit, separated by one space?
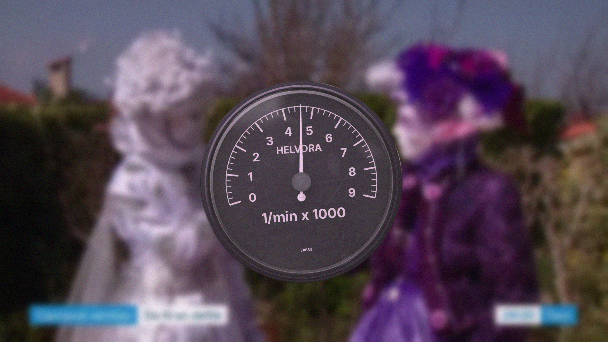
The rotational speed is 4600 rpm
